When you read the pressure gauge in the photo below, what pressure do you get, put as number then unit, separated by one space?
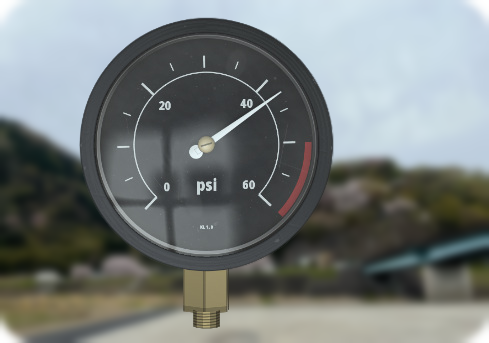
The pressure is 42.5 psi
